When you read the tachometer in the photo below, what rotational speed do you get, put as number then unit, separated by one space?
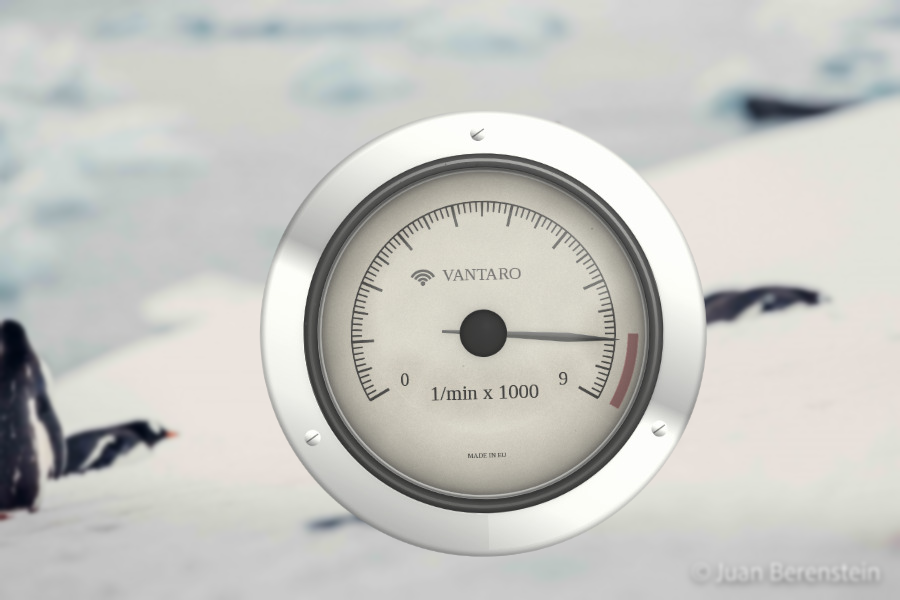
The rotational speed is 8000 rpm
